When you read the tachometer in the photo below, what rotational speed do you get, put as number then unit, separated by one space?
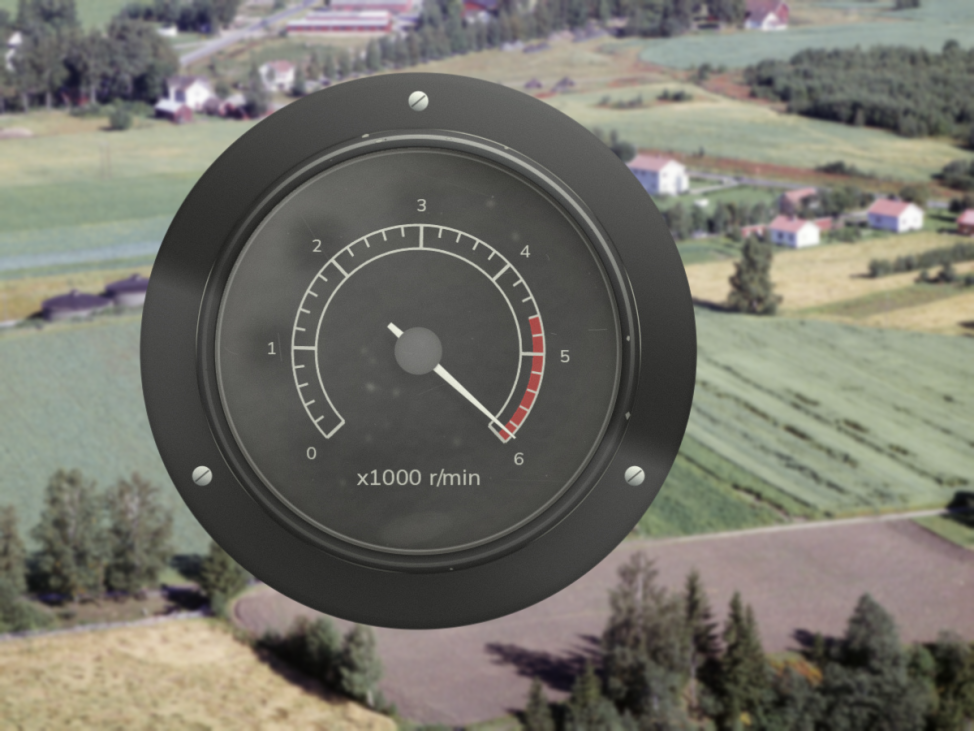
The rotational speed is 5900 rpm
